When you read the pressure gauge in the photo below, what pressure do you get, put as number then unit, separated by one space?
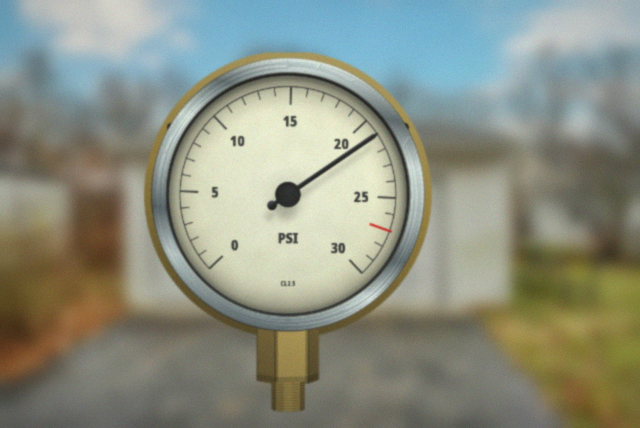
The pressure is 21 psi
